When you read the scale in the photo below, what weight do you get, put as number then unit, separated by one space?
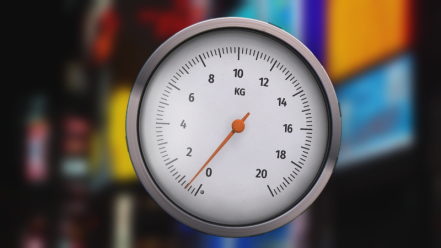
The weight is 0.6 kg
